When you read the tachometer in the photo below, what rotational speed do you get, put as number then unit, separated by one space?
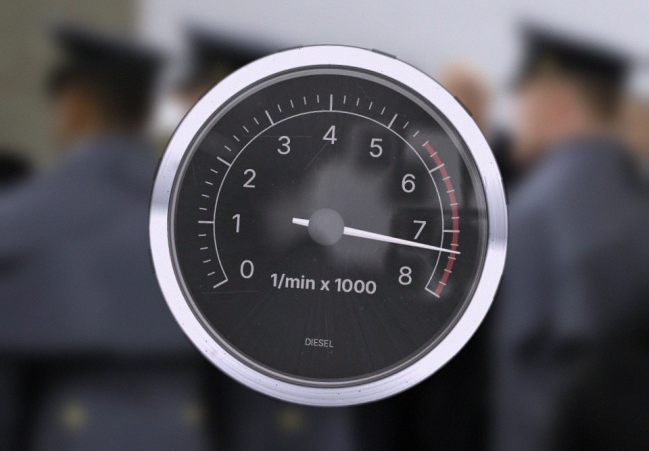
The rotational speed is 7300 rpm
